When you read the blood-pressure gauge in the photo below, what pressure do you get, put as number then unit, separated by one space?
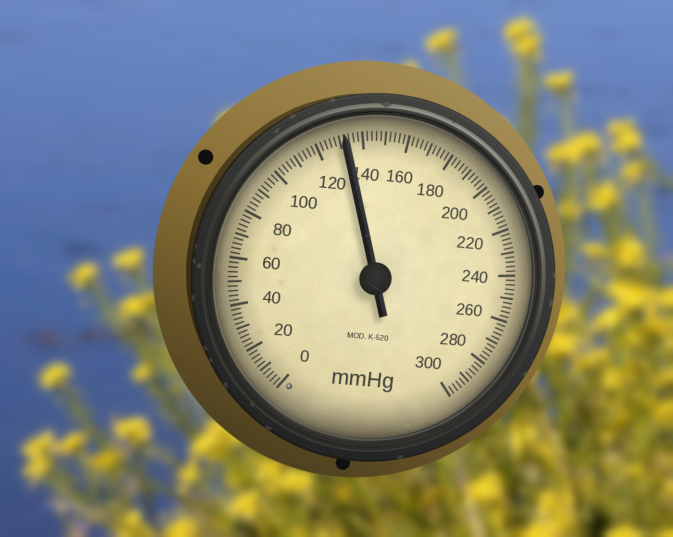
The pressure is 132 mmHg
